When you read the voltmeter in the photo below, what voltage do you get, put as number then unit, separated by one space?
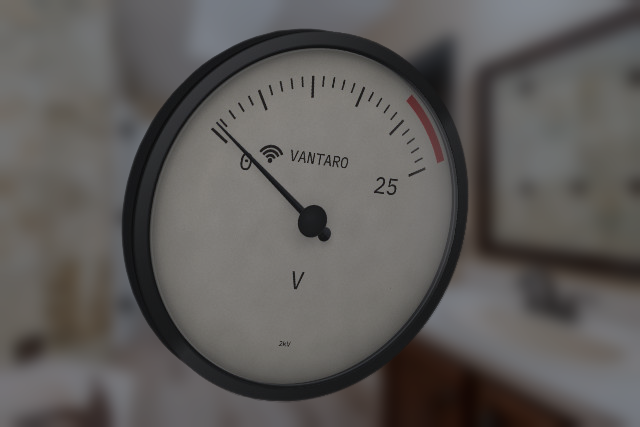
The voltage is 0.5 V
